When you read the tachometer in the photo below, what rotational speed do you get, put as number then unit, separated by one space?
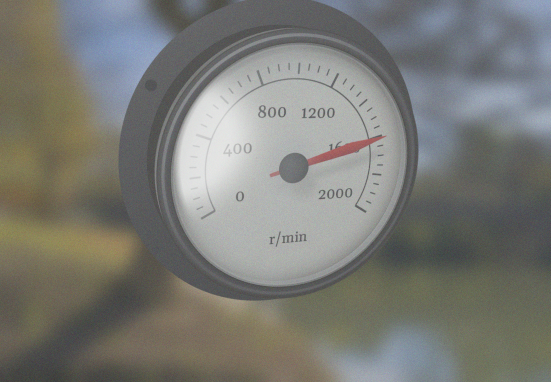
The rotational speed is 1600 rpm
